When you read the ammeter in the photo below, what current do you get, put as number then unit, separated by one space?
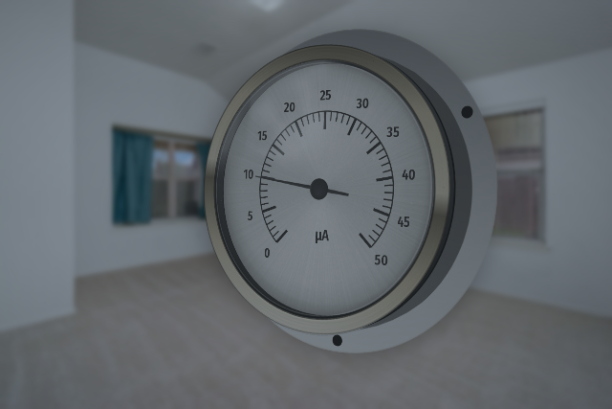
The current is 10 µA
